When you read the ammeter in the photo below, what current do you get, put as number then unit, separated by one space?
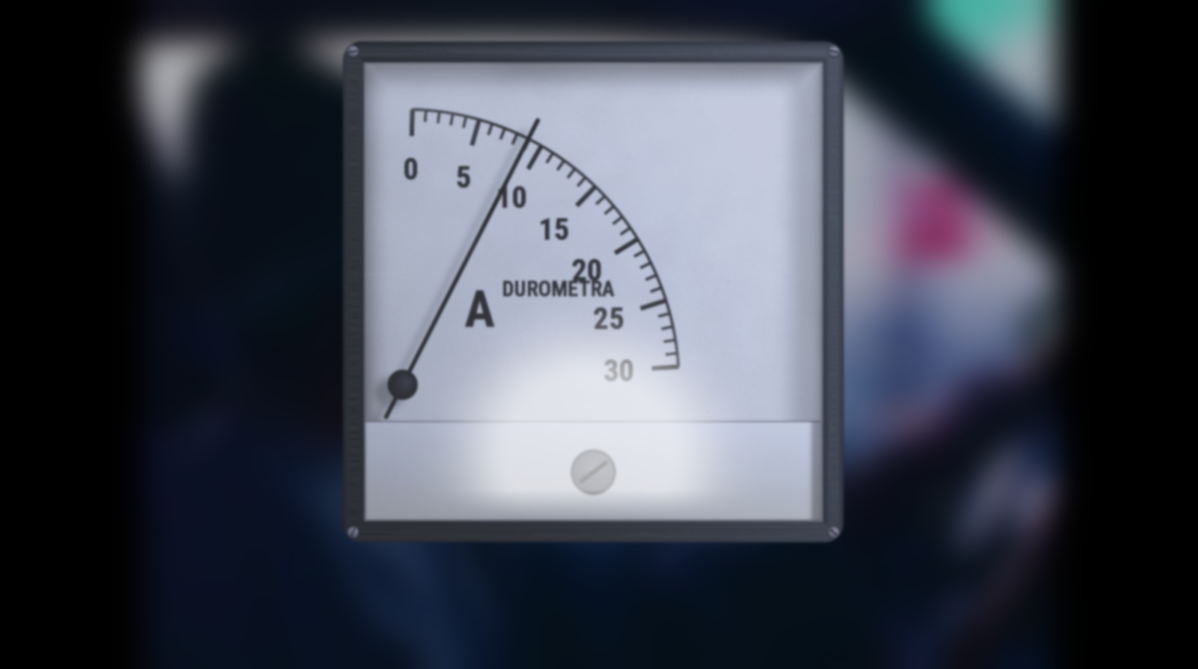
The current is 9 A
